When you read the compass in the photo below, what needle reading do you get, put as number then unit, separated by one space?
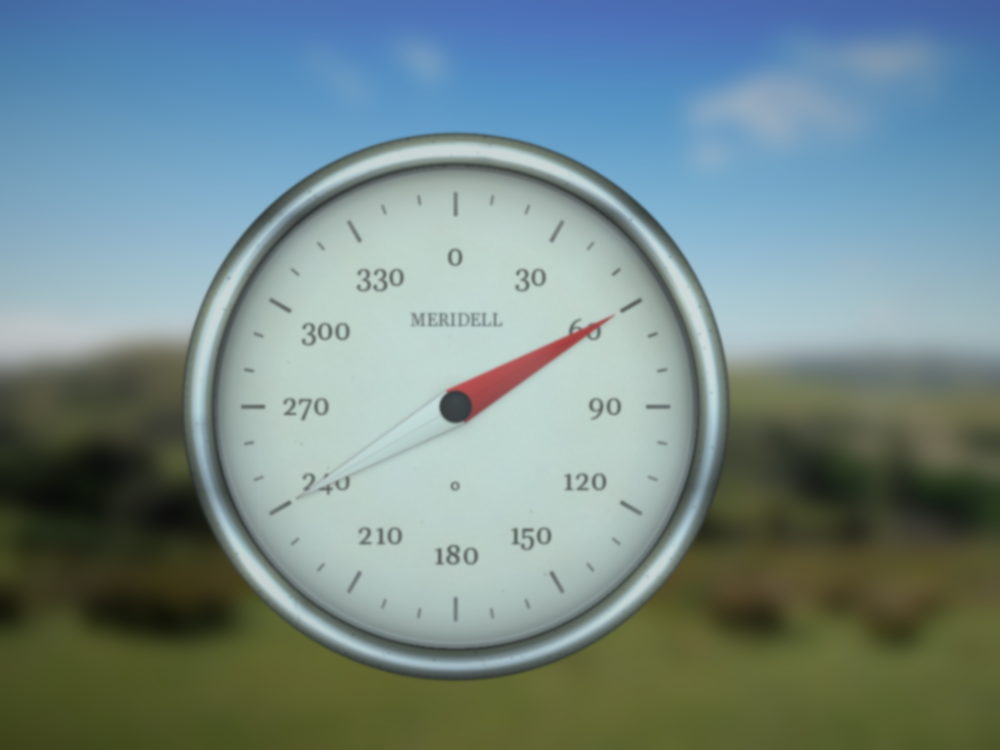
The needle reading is 60 °
